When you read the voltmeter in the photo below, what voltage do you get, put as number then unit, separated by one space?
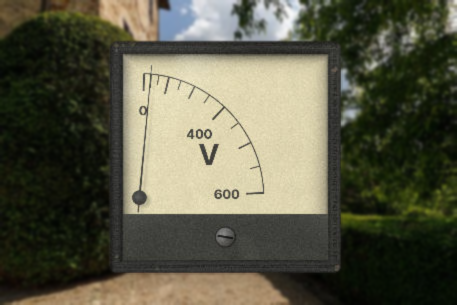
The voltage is 100 V
